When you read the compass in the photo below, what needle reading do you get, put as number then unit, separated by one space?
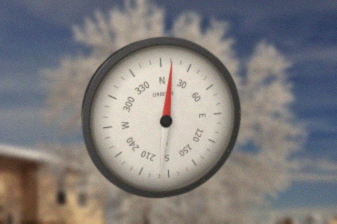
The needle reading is 10 °
